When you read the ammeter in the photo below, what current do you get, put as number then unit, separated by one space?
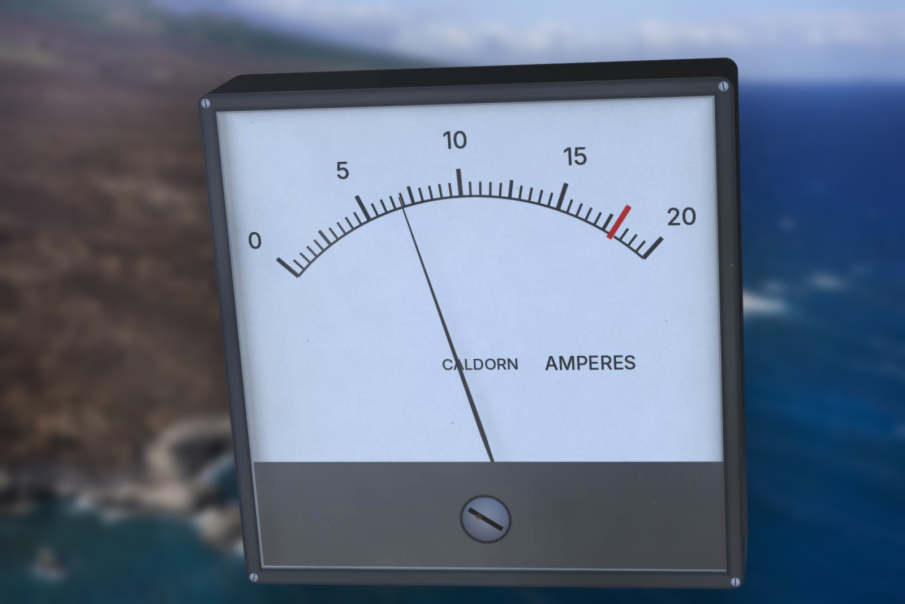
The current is 7 A
